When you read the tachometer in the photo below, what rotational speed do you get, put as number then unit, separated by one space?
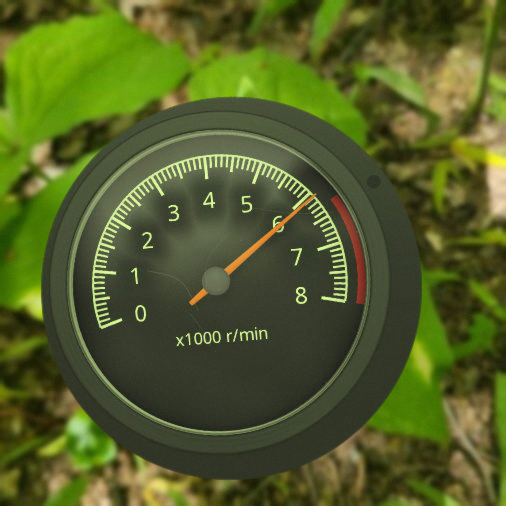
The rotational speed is 6100 rpm
